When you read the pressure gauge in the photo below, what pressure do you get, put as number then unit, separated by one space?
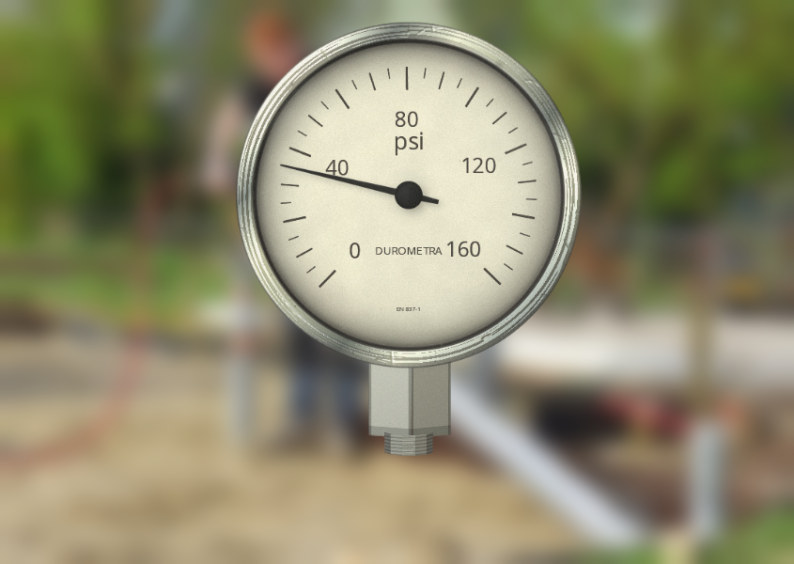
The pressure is 35 psi
